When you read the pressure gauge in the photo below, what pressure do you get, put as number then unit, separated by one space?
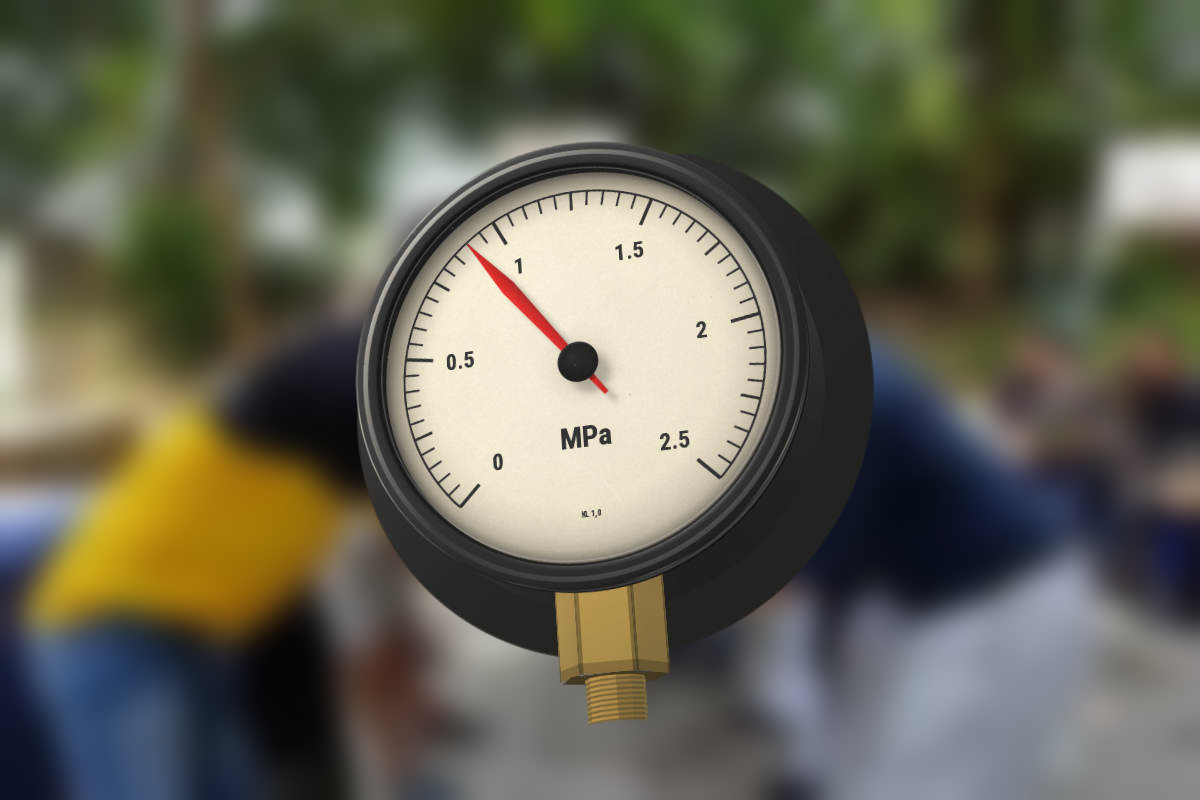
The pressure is 0.9 MPa
